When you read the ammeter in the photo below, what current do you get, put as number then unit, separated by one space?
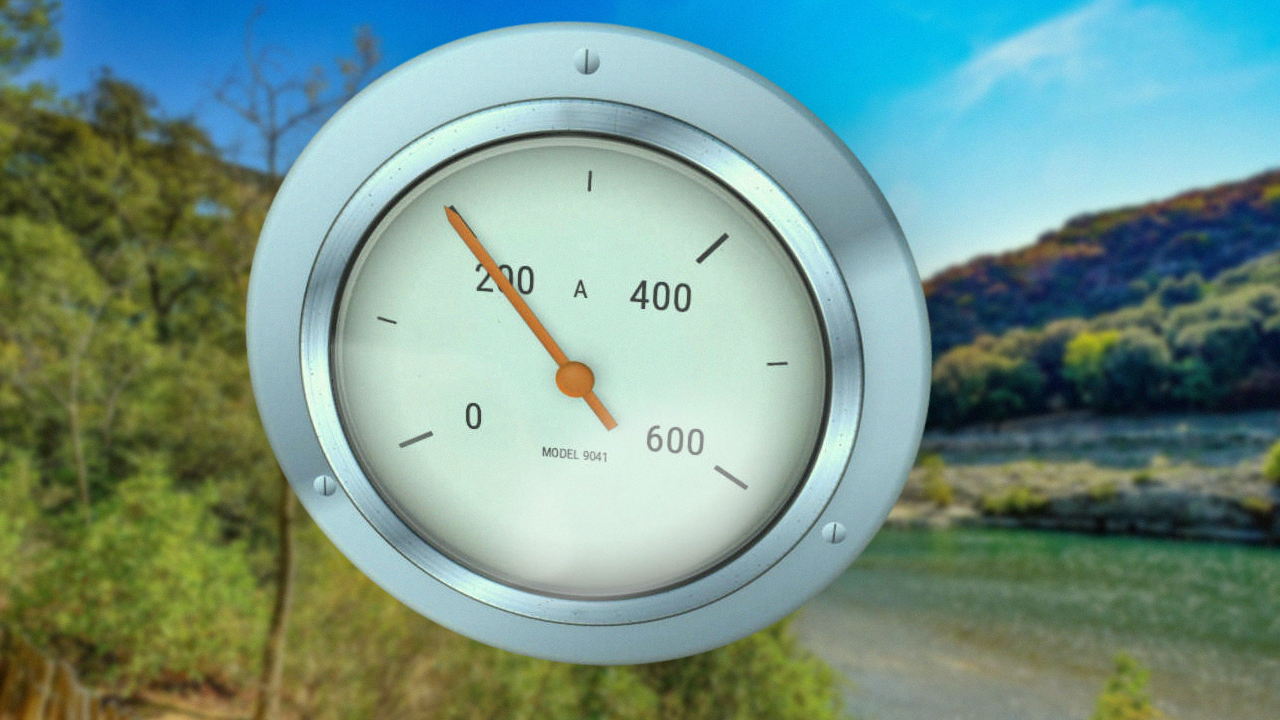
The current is 200 A
